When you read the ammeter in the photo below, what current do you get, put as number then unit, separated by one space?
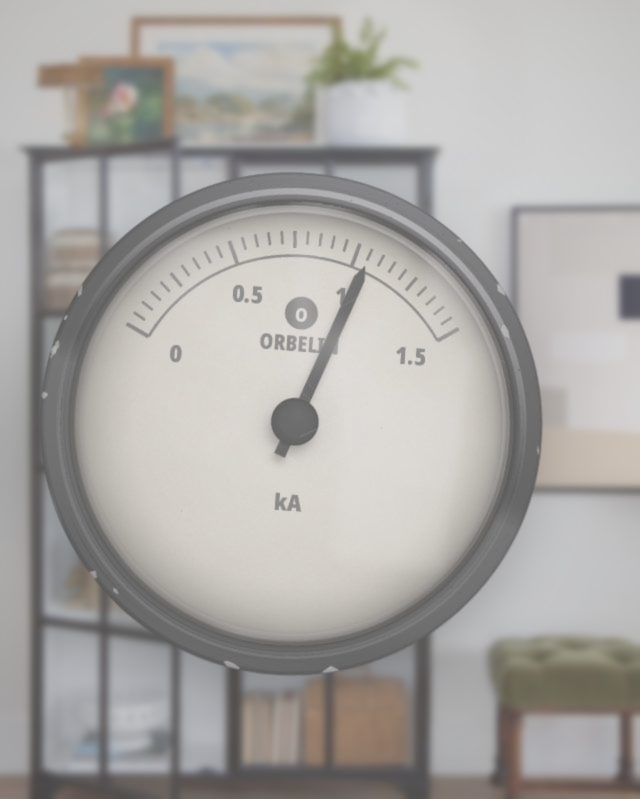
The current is 1.05 kA
